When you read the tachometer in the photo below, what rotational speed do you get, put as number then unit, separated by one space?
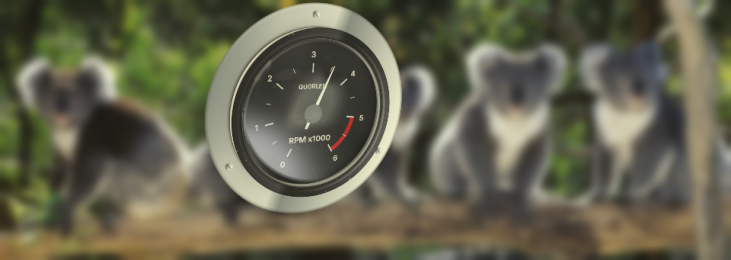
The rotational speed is 3500 rpm
